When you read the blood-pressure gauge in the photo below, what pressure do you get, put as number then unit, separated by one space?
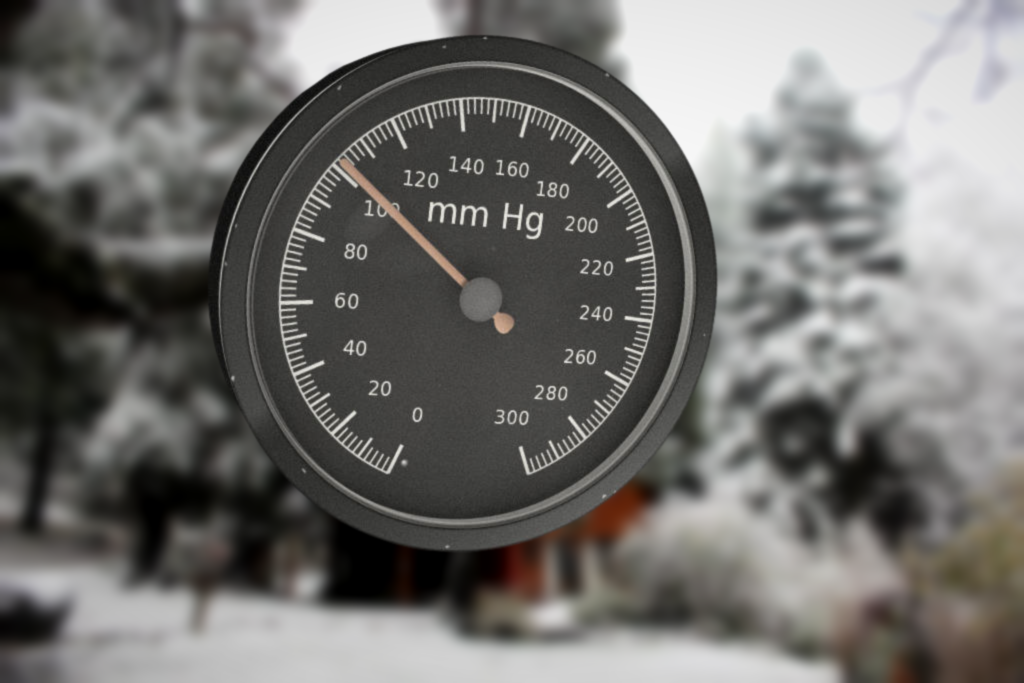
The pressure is 102 mmHg
